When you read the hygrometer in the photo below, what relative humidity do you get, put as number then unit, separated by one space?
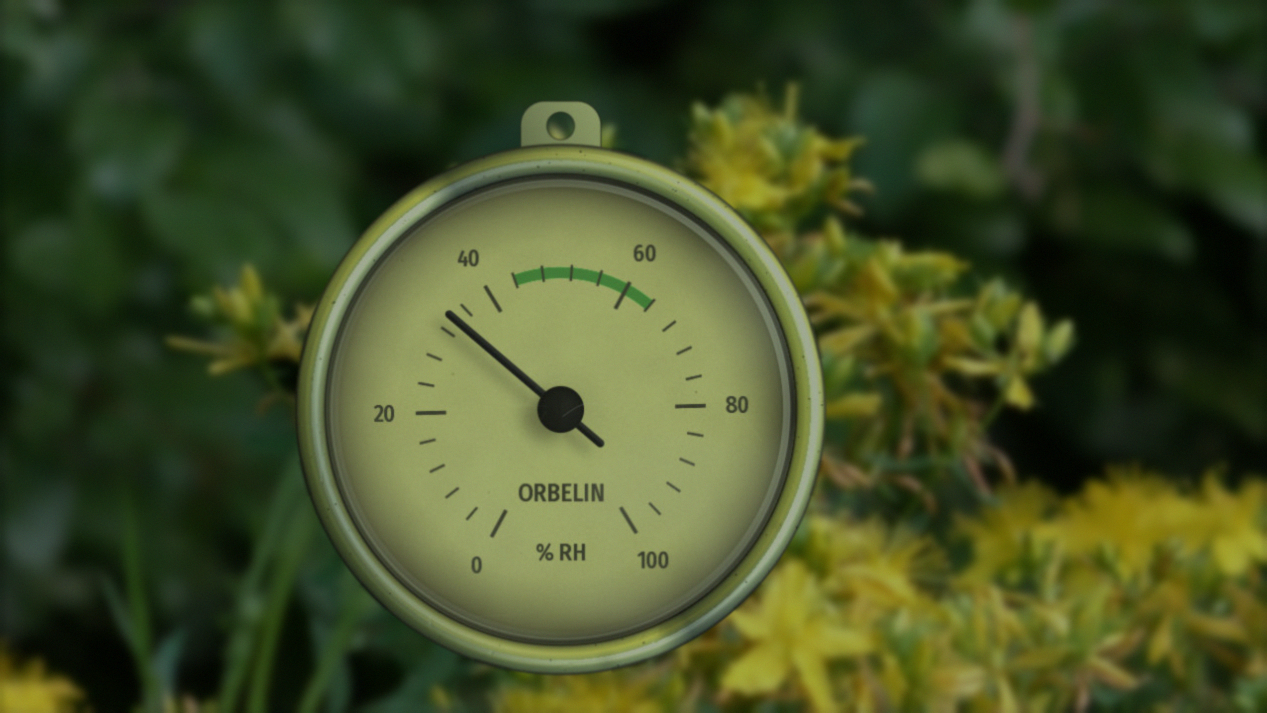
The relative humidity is 34 %
